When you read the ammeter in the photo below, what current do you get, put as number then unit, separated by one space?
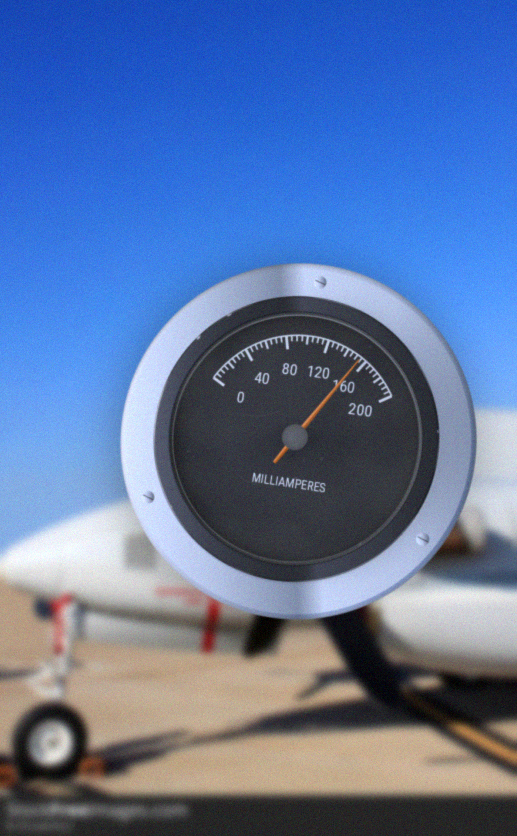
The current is 155 mA
